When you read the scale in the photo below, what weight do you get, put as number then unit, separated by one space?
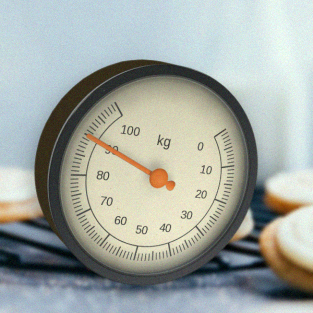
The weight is 90 kg
